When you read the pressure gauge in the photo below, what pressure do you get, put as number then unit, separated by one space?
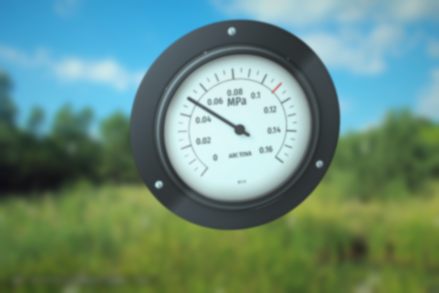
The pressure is 0.05 MPa
